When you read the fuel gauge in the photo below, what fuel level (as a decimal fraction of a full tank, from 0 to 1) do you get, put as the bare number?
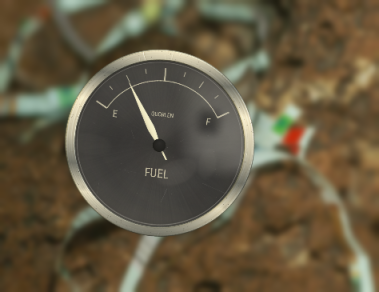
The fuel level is 0.25
